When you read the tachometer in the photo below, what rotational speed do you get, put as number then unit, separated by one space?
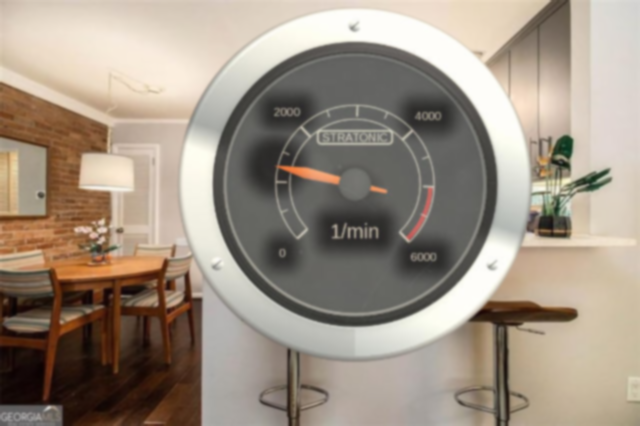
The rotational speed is 1250 rpm
